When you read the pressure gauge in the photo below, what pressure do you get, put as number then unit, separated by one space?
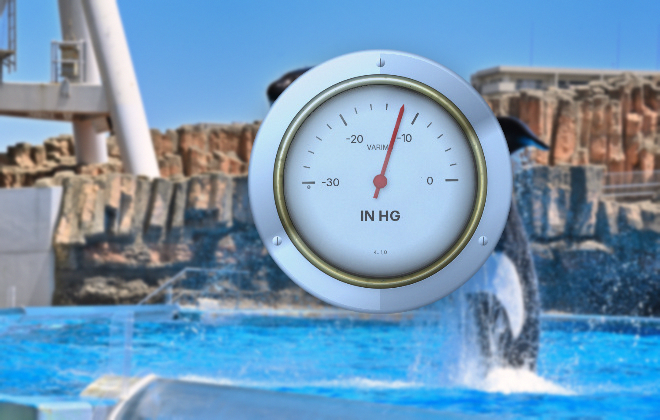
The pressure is -12 inHg
